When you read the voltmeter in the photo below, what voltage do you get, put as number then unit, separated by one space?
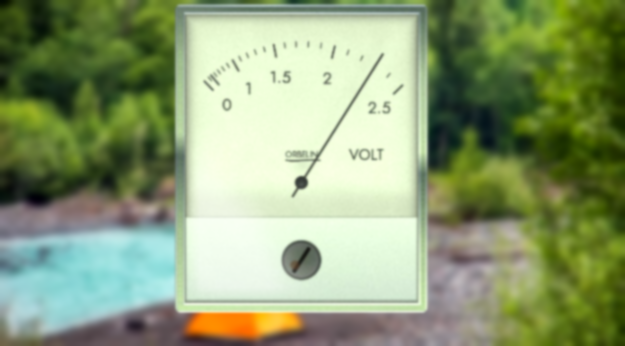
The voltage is 2.3 V
